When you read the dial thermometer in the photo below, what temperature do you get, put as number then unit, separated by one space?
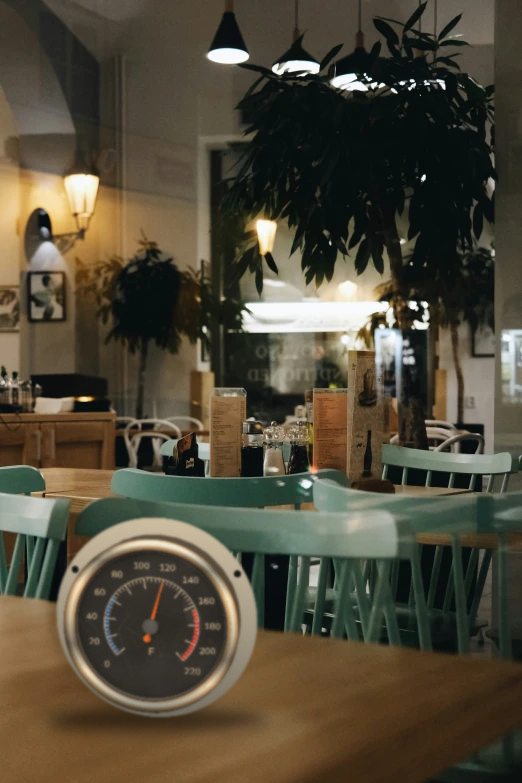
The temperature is 120 °F
